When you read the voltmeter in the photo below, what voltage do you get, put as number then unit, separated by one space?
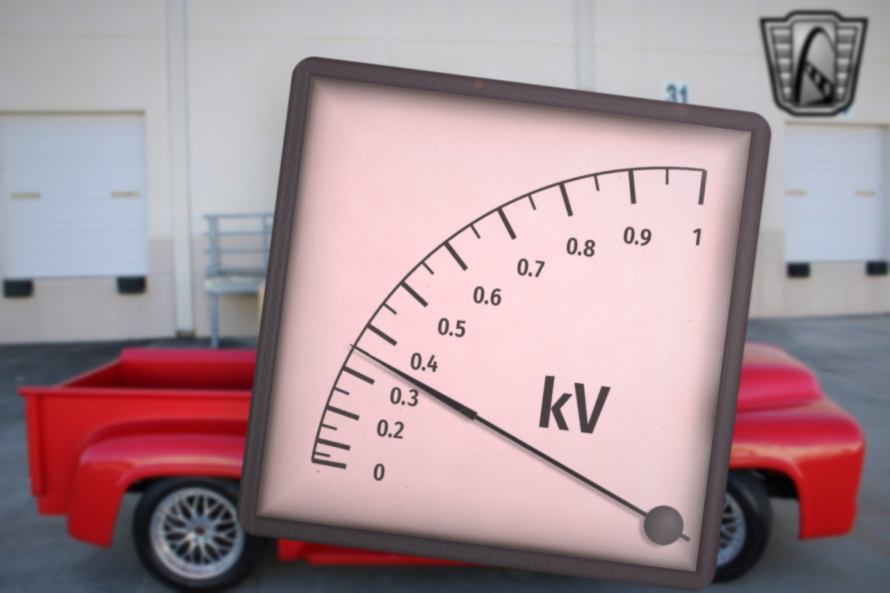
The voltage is 0.35 kV
